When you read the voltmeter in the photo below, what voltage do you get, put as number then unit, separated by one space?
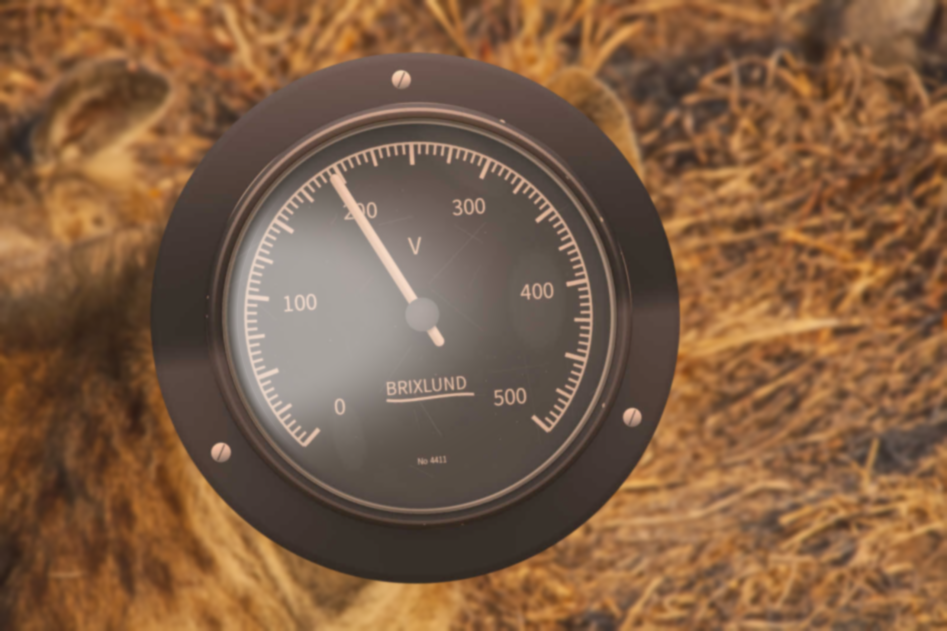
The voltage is 195 V
